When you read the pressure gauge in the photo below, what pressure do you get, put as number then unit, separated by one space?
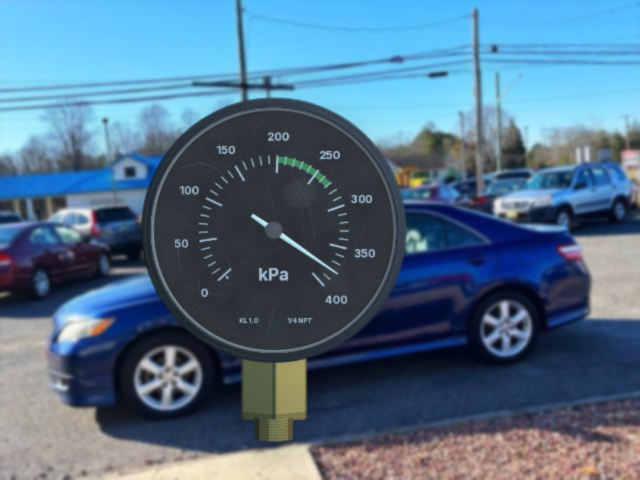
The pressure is 380 kPa
